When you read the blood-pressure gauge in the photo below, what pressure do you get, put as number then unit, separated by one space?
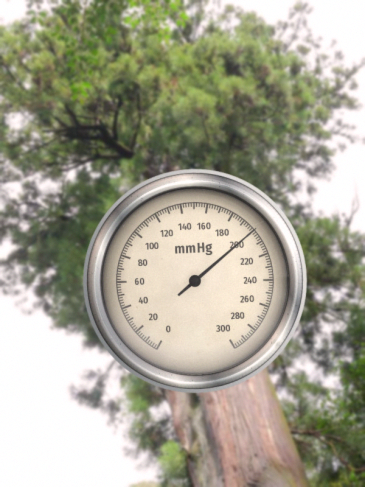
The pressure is 200 mmHg
